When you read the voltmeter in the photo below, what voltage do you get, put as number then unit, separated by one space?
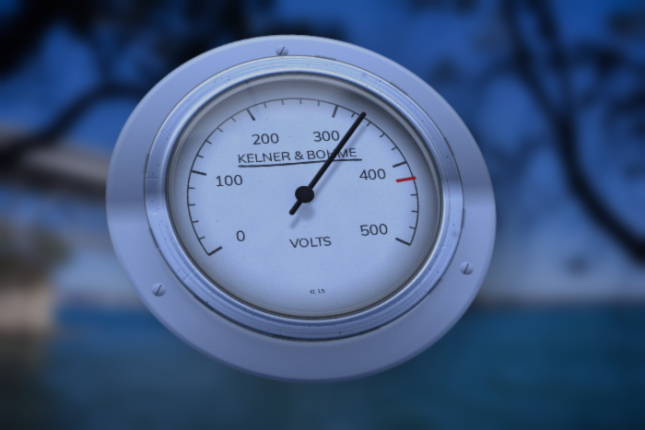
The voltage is 330 V
